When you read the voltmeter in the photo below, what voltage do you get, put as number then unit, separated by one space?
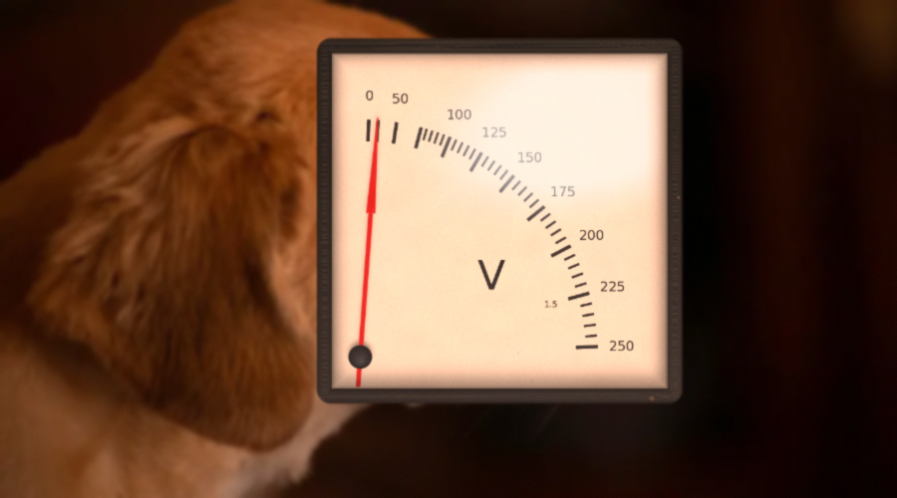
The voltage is 25 V
